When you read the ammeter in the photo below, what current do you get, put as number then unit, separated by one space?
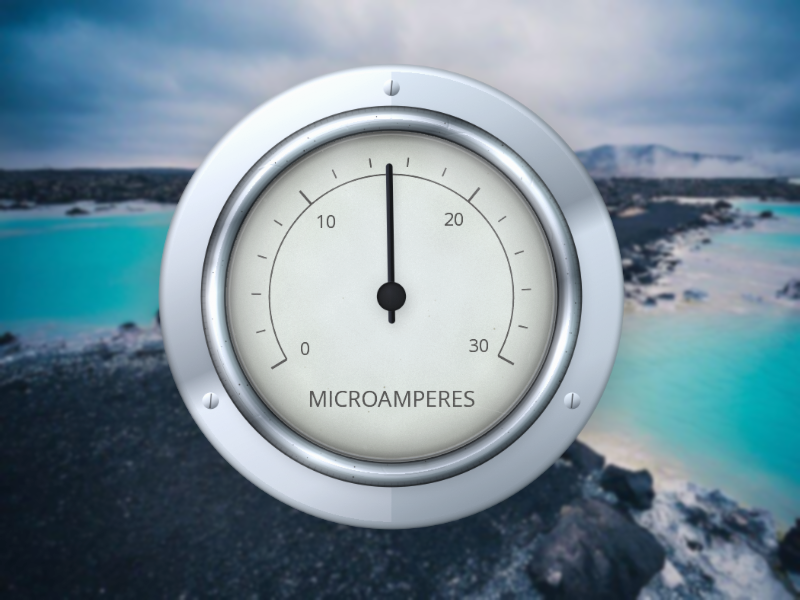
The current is 15 µA
